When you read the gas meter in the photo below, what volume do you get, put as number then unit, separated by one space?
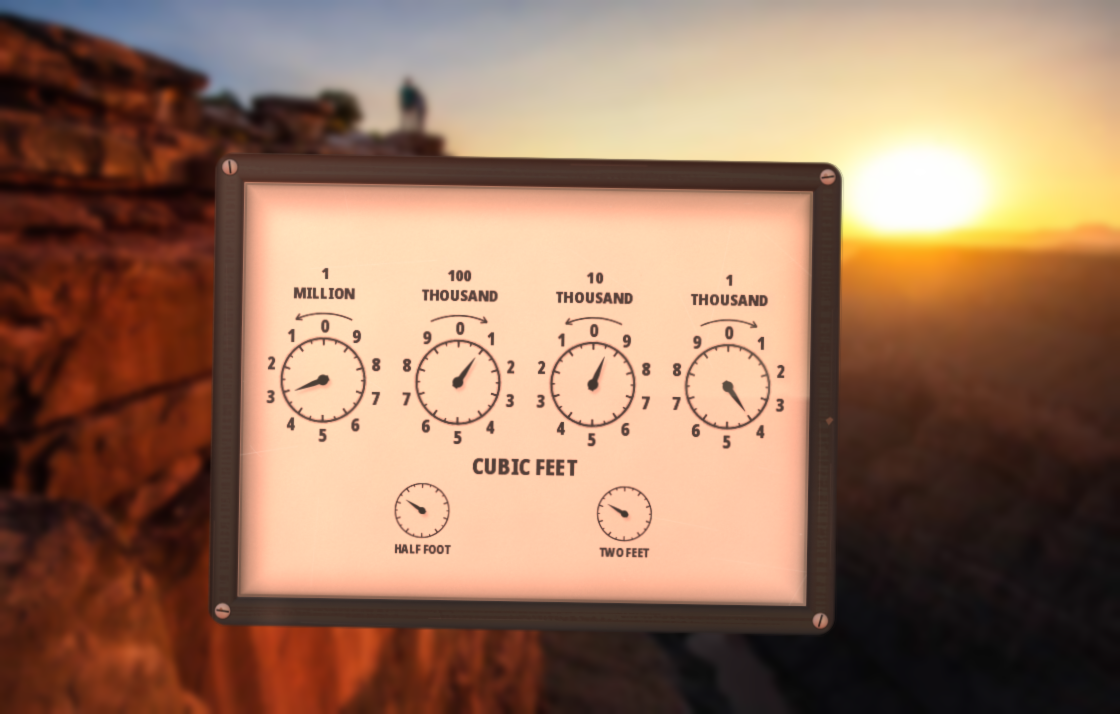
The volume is 309400 ft³
